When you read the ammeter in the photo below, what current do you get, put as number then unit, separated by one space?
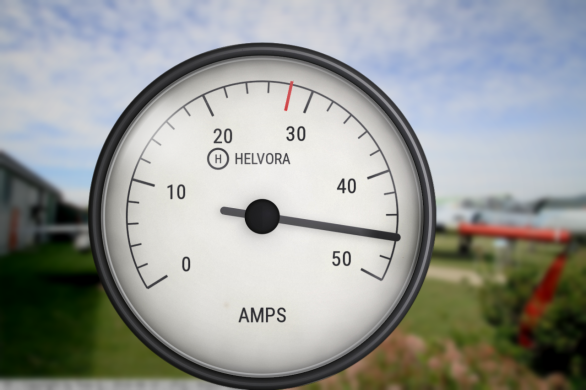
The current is 46 A
